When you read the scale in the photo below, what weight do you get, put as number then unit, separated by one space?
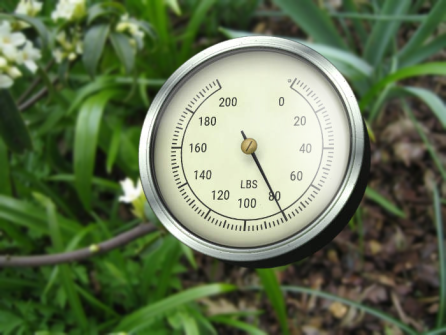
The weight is 80 lb
